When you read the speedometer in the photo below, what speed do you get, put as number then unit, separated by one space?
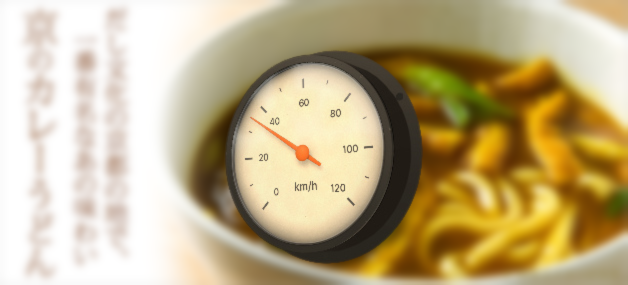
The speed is 35 km/h
